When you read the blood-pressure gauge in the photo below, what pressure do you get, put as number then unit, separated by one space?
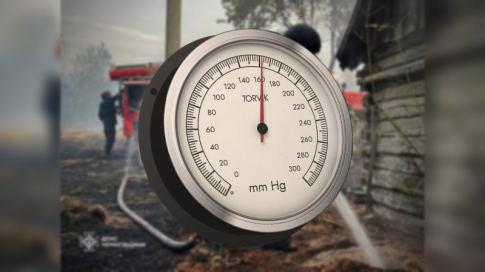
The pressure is 160 mmHg
